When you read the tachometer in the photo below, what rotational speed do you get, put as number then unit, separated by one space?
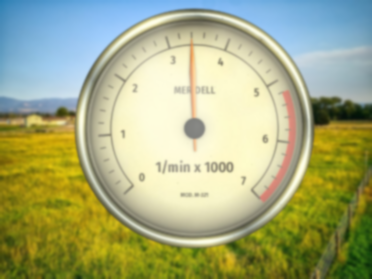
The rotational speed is 3400 rpm
